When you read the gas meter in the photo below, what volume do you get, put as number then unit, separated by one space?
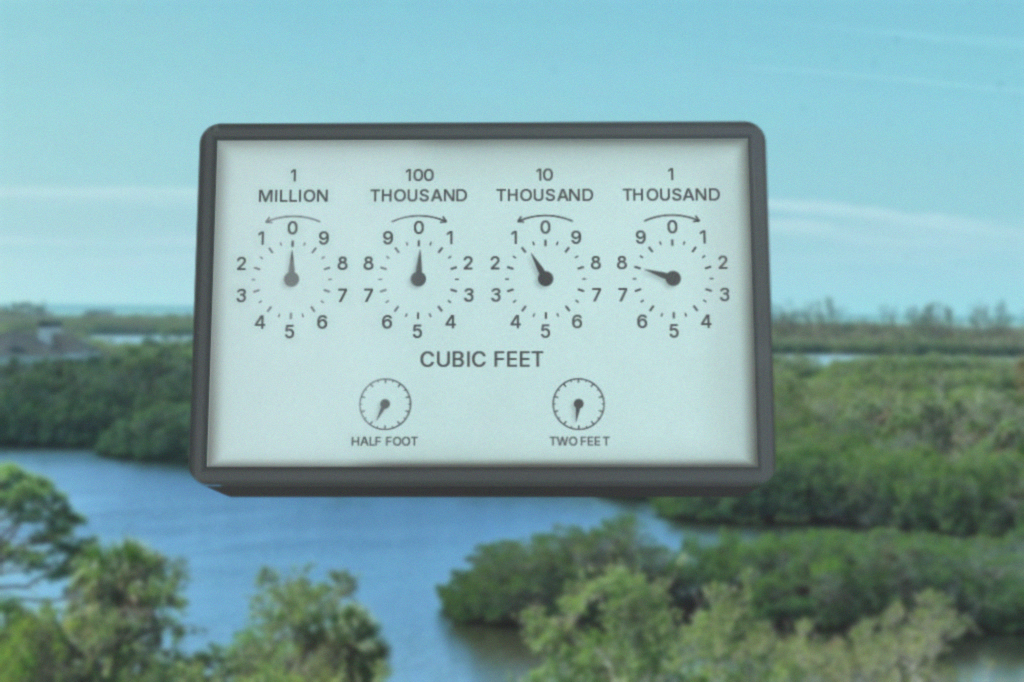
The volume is 800 ft³
